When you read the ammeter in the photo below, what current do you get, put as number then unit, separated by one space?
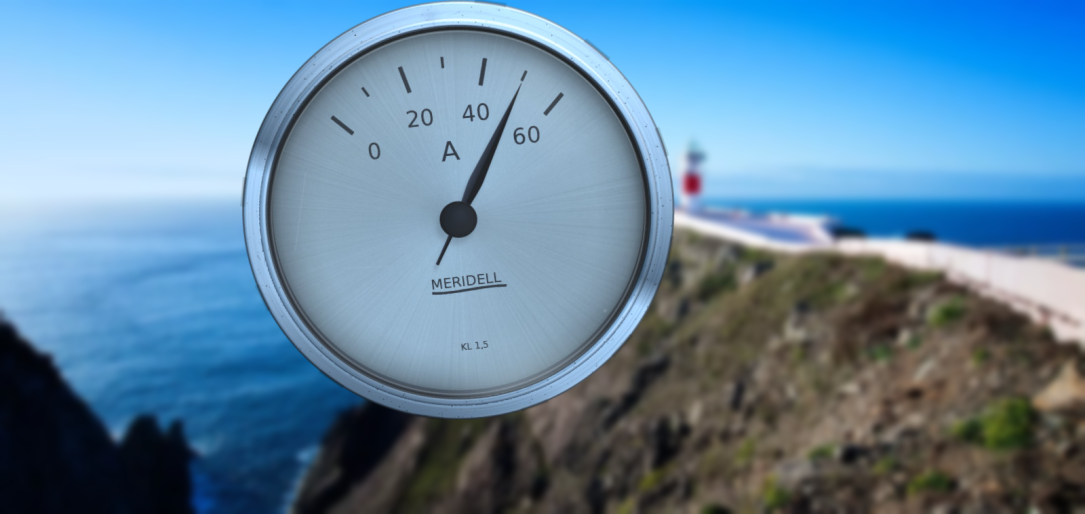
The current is 50 A
